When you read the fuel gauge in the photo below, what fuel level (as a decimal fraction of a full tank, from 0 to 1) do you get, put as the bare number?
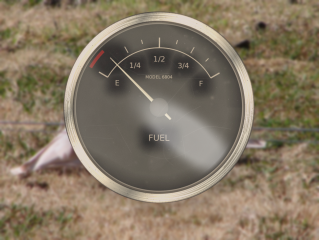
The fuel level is 0.125
